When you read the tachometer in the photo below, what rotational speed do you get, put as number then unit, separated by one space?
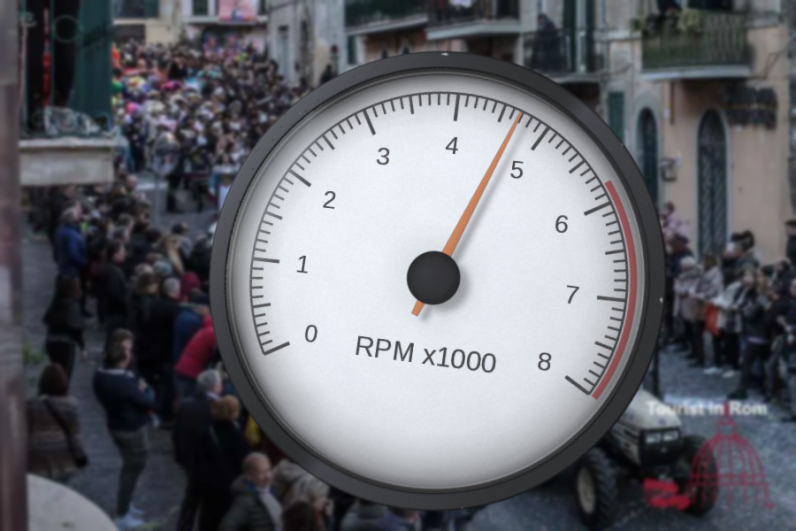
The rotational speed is 4700 rpm
